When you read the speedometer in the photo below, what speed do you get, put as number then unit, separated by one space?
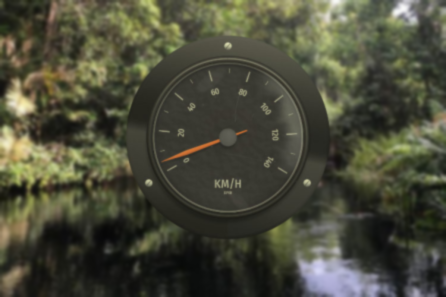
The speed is 5 km/h
